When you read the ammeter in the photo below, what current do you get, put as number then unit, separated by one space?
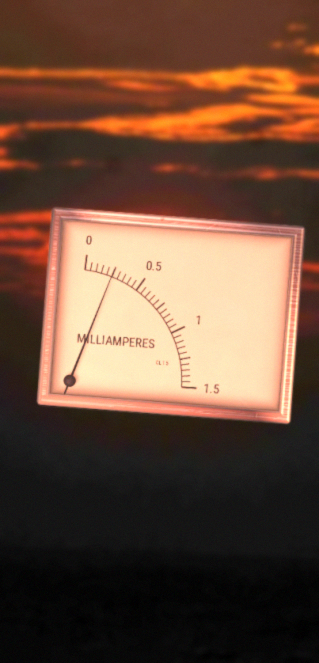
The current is 0.25 mA
